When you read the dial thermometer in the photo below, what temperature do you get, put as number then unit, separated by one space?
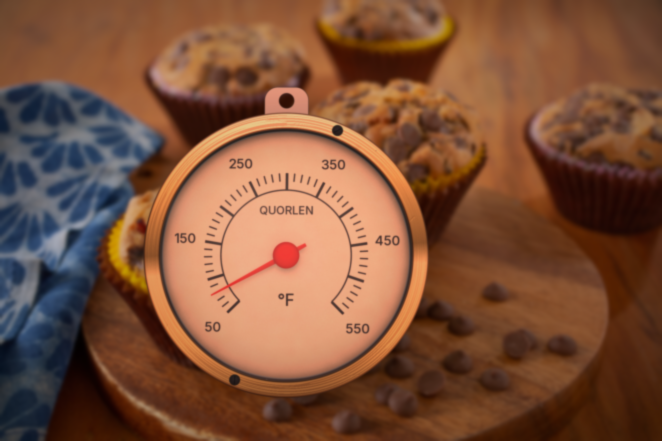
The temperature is 80 °F
